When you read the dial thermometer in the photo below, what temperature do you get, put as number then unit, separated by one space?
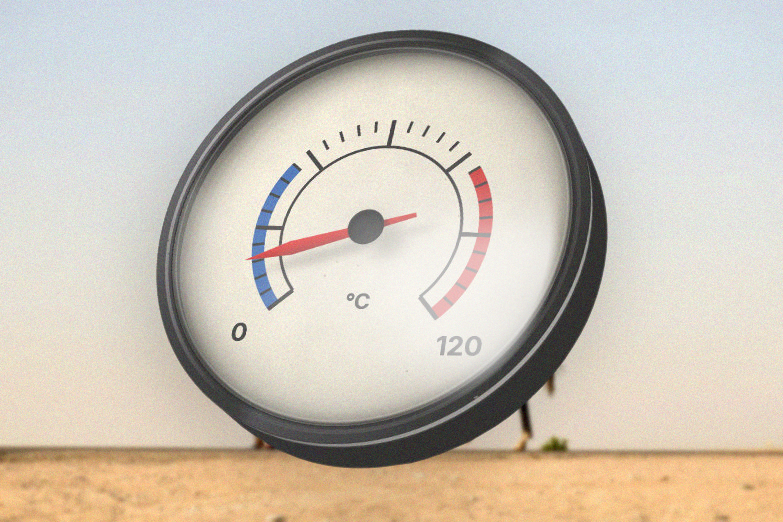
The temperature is 12 °C
